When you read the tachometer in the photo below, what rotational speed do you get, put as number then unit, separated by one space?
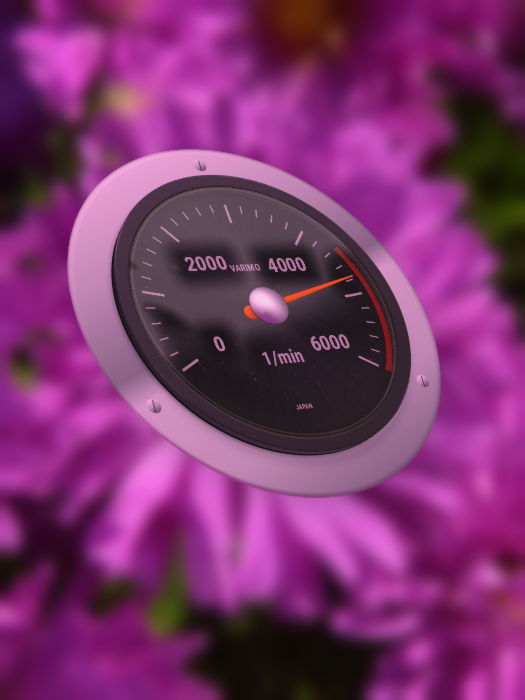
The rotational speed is 4800 rpm
